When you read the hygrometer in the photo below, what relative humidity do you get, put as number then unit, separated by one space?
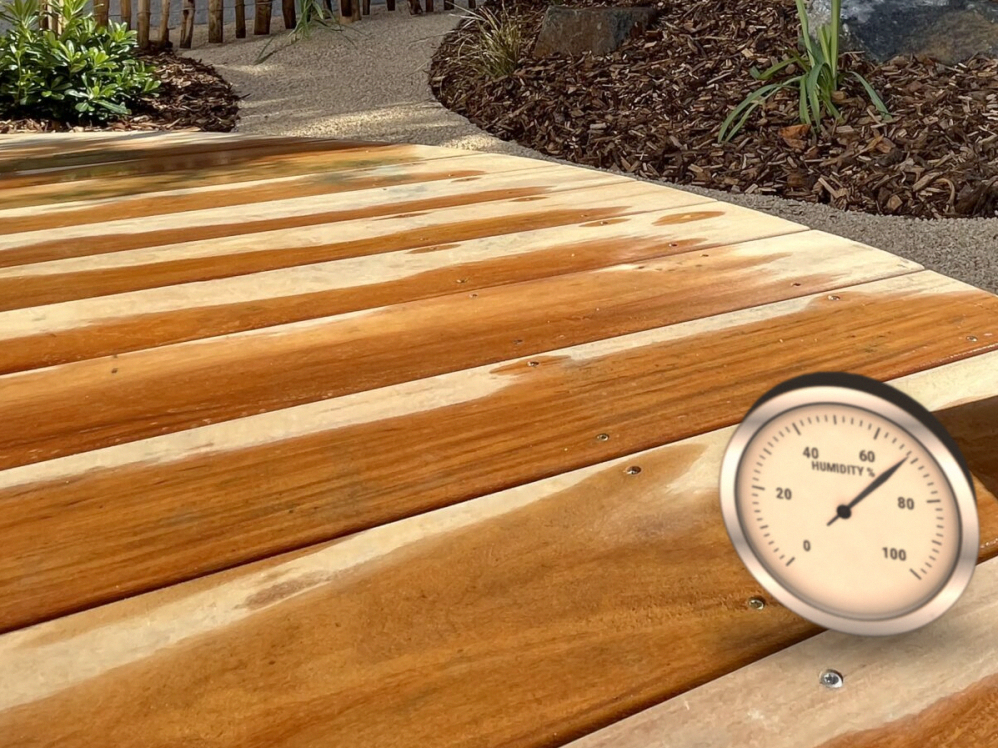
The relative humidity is 68 %
